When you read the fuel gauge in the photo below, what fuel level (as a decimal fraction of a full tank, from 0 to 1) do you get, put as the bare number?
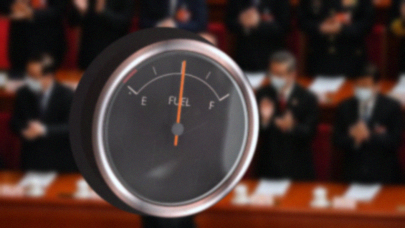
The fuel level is 0.5
